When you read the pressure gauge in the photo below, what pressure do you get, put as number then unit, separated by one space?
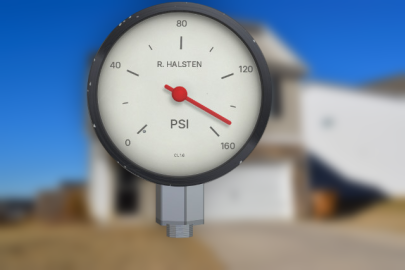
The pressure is 150 psi
